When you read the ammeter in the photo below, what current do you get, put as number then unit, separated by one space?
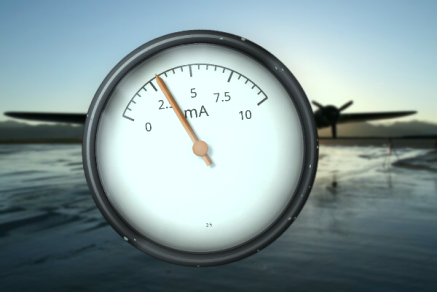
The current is 3 mA
